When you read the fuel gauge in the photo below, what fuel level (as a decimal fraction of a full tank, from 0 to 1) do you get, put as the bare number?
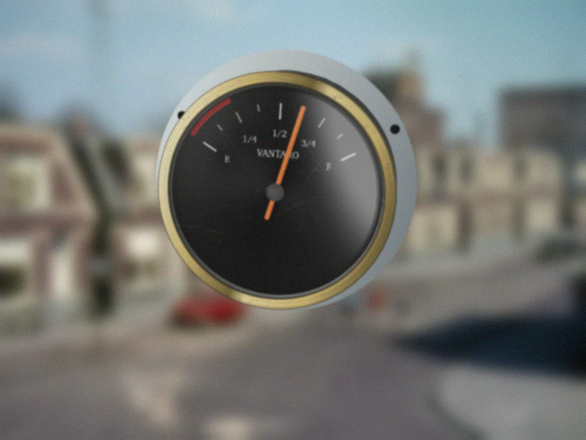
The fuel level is 0.625
